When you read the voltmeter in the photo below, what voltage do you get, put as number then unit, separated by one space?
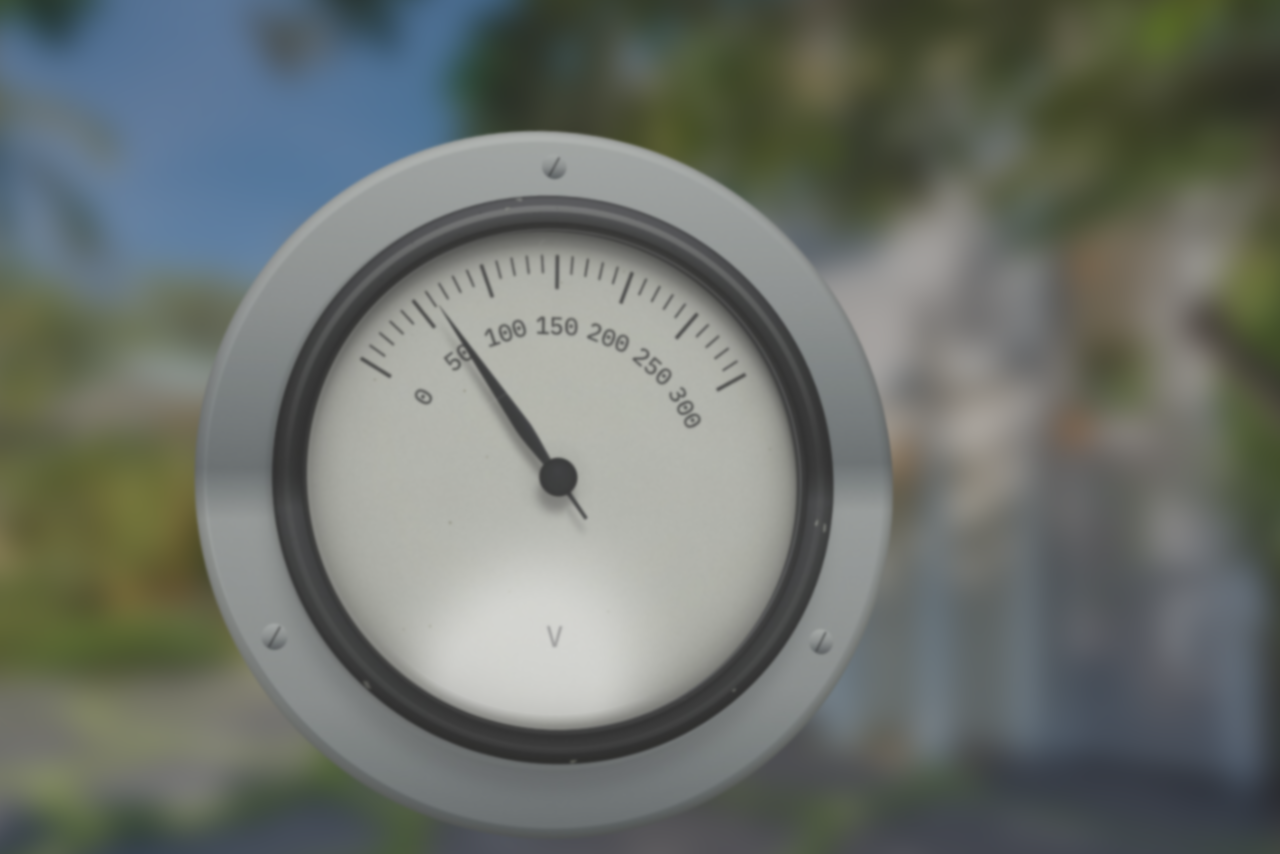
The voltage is 60 V
